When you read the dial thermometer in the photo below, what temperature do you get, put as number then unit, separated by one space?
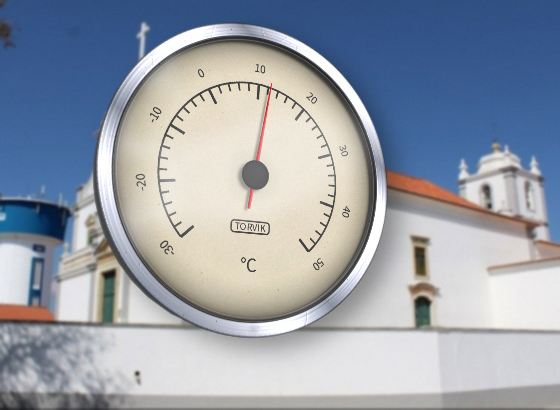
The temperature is 12 °C
